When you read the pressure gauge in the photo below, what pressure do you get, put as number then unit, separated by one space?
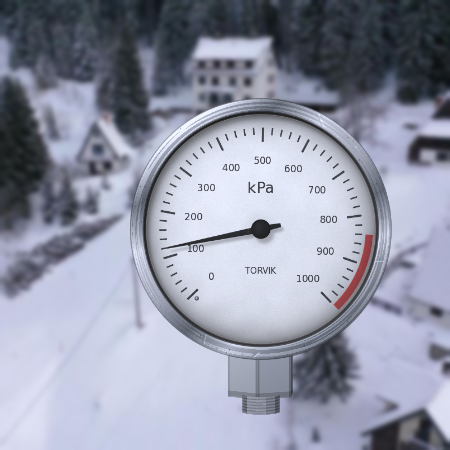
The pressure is 120 kPa
